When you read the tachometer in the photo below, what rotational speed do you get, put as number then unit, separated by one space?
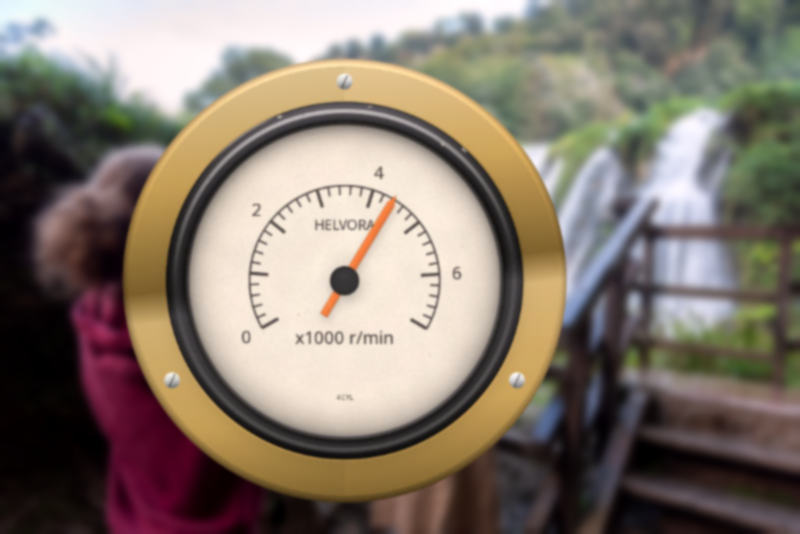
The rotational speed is 4400 rpm
